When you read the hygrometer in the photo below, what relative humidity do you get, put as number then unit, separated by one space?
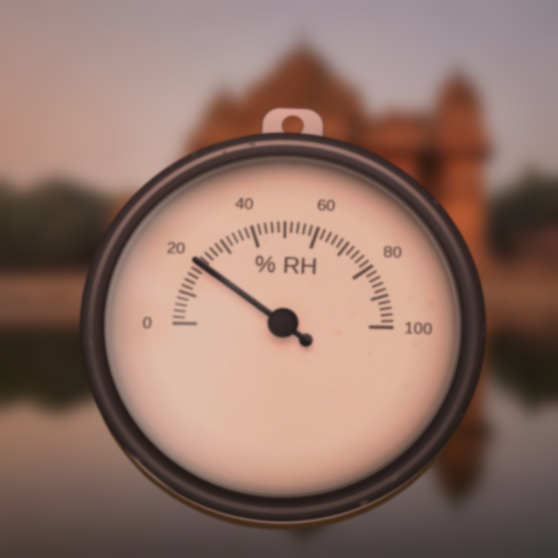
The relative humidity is 20 %
